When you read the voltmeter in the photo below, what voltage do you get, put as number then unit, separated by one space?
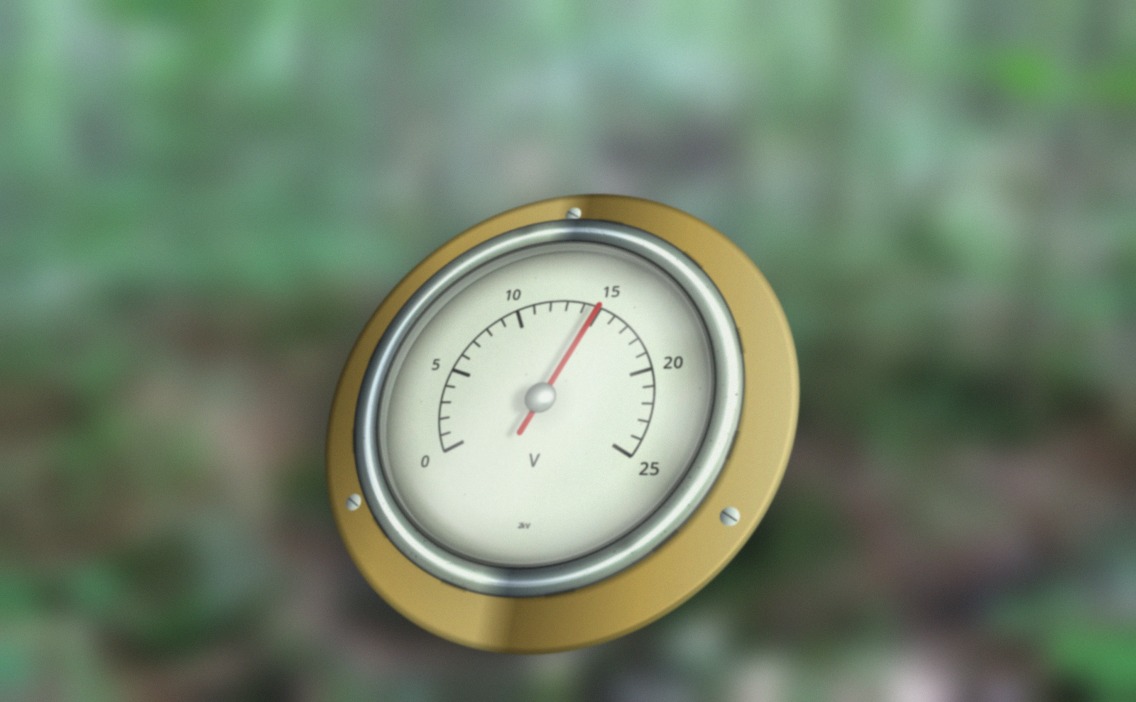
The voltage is 15 V
